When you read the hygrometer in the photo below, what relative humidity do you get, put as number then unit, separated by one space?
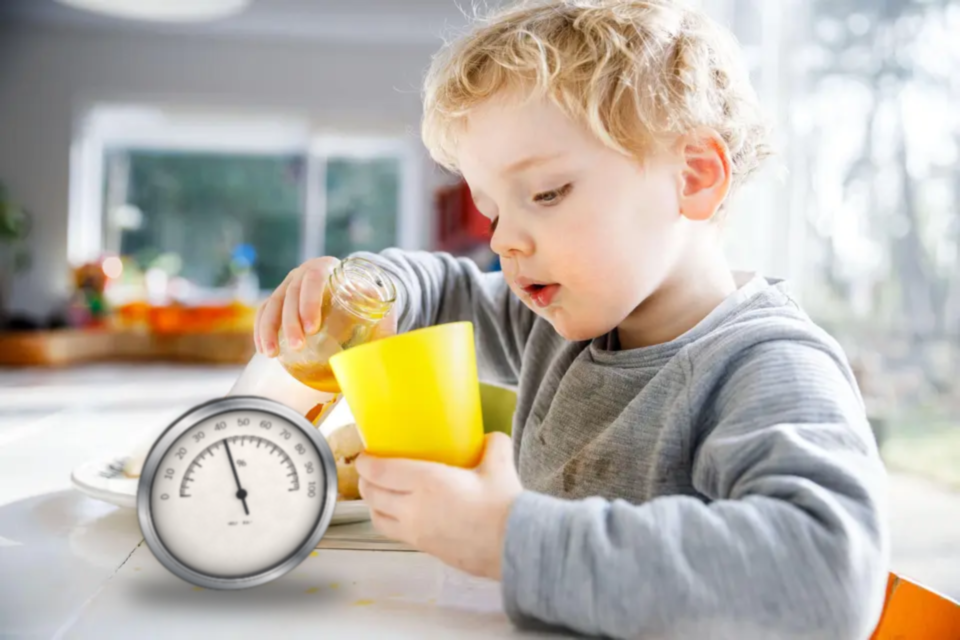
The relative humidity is 40 %
